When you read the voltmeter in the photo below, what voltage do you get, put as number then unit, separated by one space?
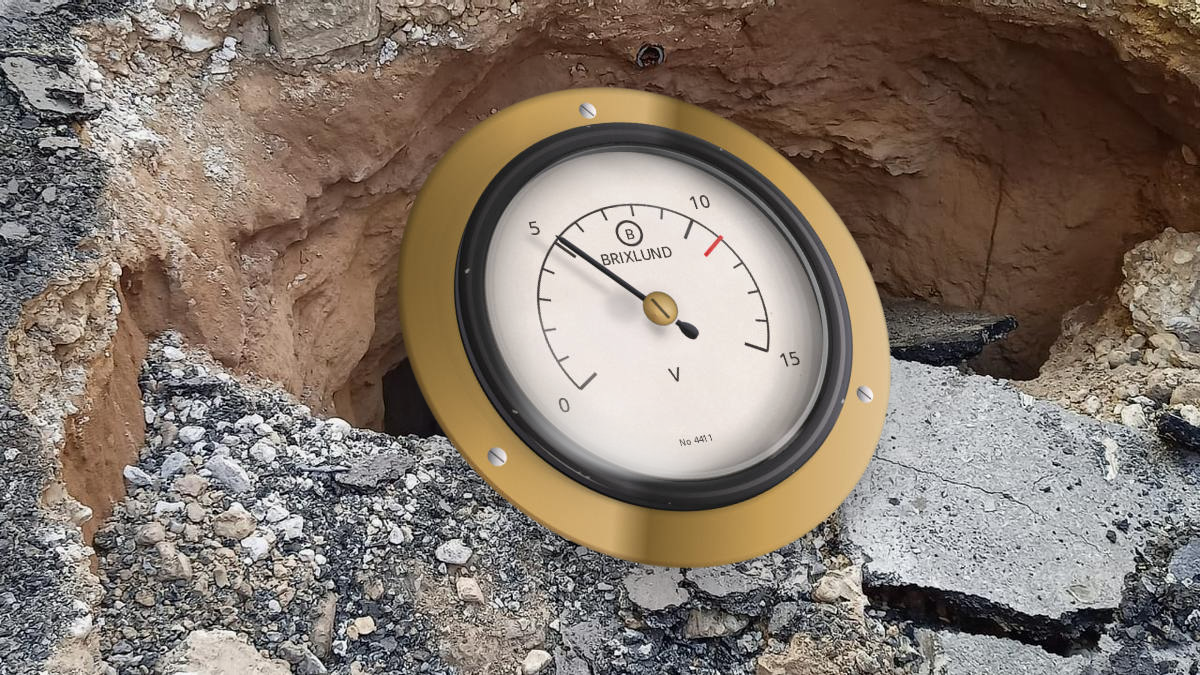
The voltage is 5 V
